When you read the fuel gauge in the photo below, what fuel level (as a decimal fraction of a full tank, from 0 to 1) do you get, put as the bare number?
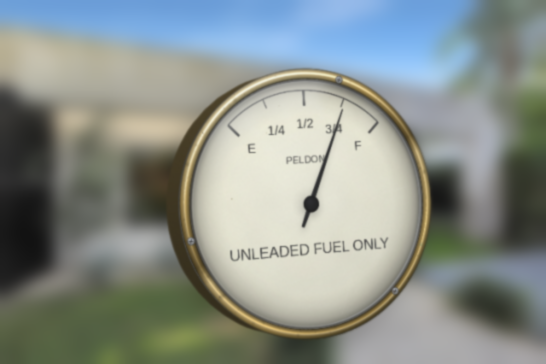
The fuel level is 0.75
